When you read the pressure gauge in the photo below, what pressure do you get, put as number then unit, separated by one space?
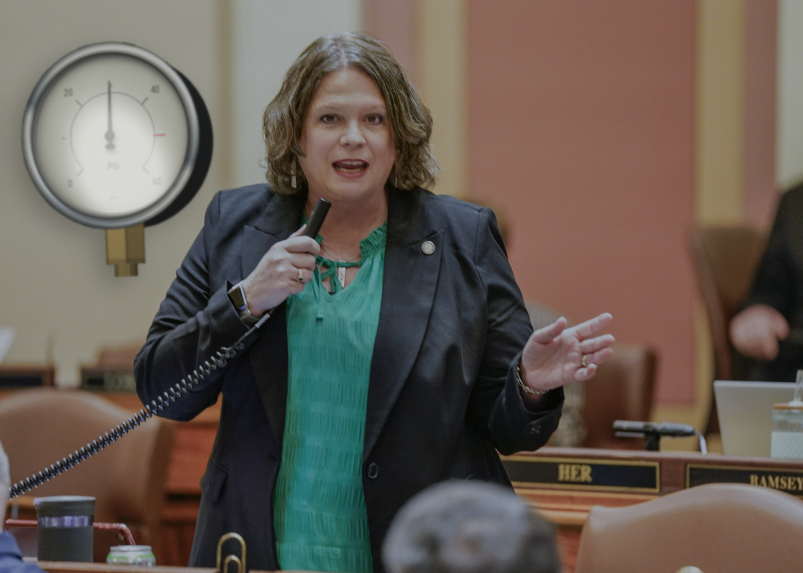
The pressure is 30 psi
